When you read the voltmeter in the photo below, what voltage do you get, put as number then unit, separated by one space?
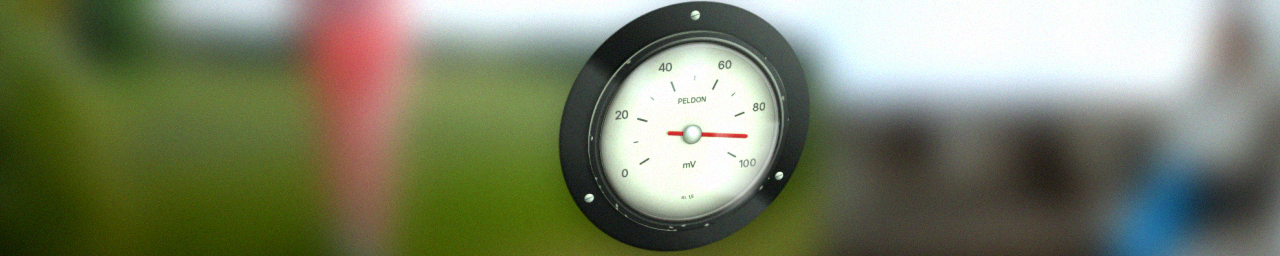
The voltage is 90 mV
